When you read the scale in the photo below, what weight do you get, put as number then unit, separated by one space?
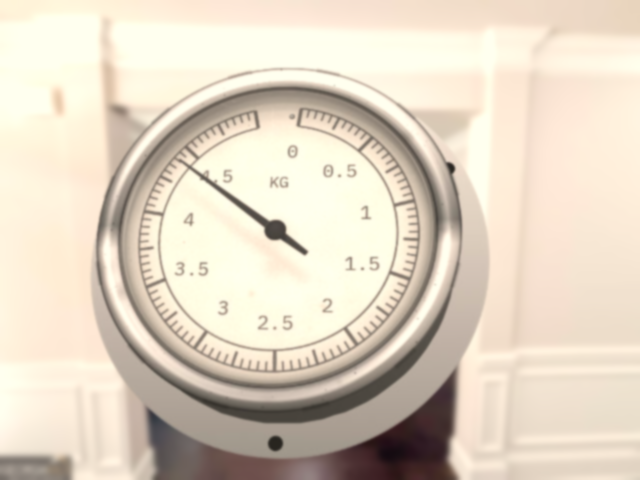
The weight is 4.4 kg
